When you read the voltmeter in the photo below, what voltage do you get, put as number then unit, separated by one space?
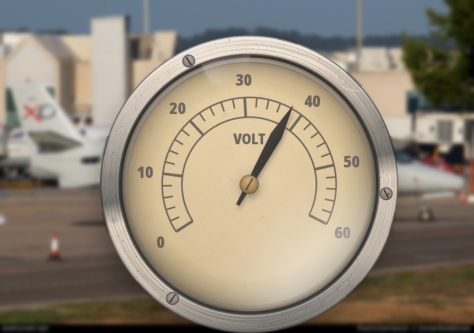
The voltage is 38 V
